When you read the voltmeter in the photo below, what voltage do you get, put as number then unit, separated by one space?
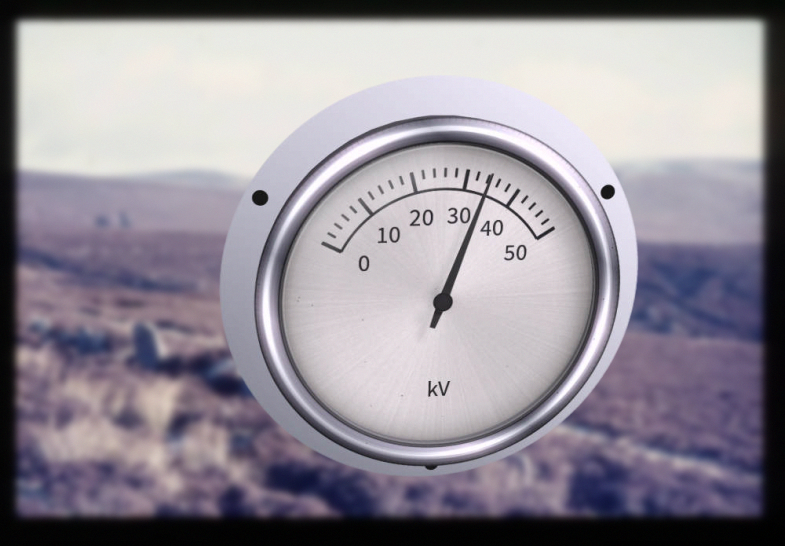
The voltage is 34 kV
